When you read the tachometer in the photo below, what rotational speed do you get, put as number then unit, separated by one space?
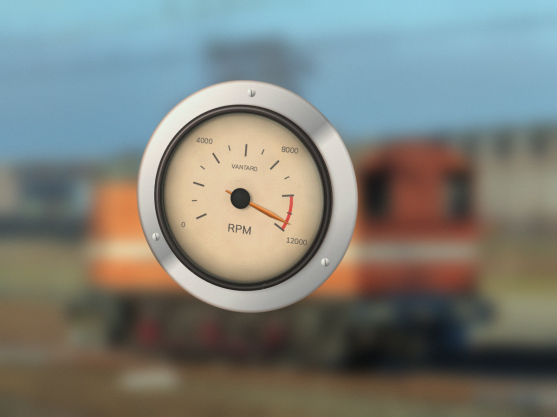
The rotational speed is 11500 rpm
